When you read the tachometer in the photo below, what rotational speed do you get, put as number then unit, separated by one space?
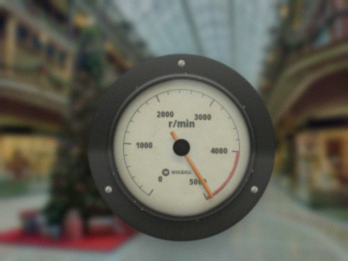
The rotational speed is 4900 rpm
